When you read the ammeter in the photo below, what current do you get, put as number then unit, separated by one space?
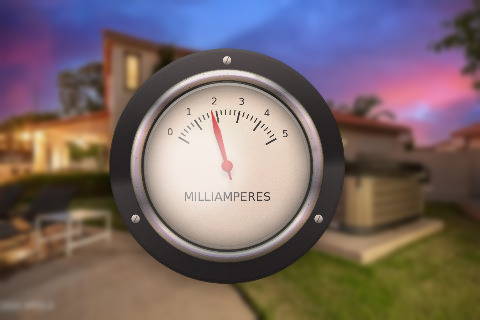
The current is 1.8 mA
